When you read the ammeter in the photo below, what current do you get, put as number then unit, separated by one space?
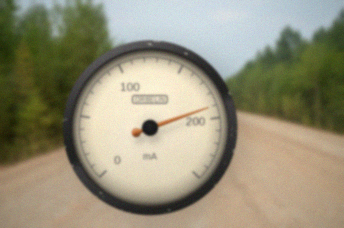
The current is 190 mA
